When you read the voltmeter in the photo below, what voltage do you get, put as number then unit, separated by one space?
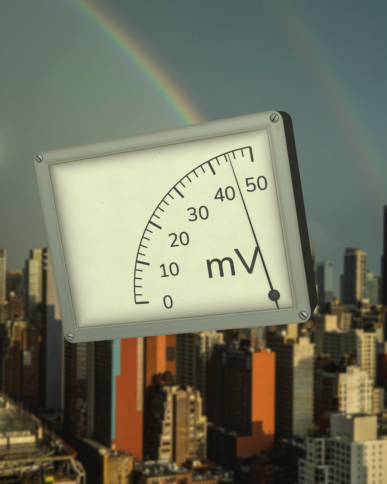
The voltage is 45 mV
